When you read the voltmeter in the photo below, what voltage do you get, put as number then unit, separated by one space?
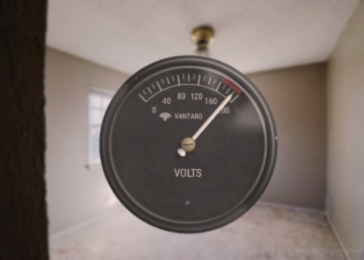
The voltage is 190 V
